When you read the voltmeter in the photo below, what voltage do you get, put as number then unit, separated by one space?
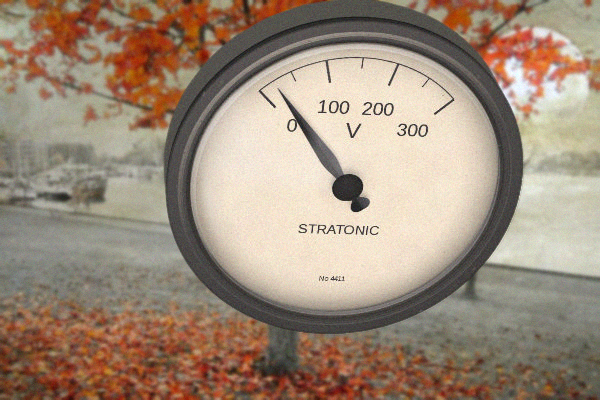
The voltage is 25 V
